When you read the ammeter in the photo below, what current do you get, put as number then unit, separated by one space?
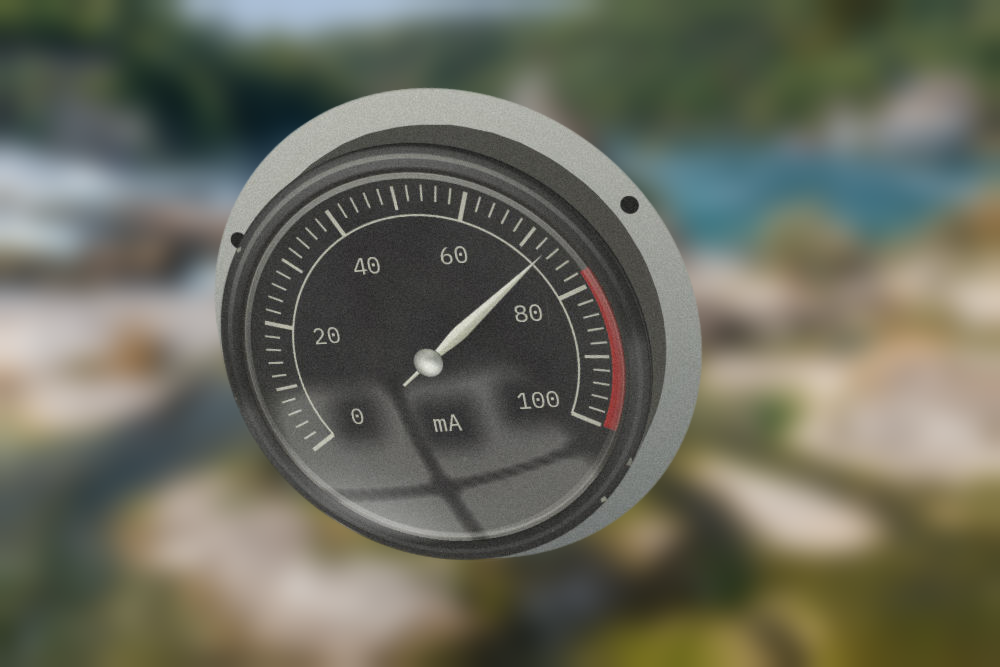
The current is 73 mA
